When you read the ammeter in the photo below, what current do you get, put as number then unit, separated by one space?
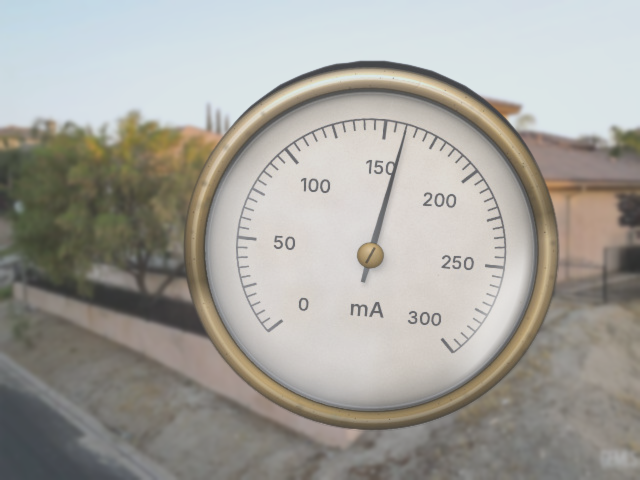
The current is 160 mA
